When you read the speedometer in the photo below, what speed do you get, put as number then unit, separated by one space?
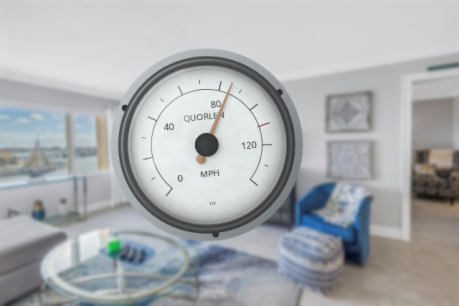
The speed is 85 mph
